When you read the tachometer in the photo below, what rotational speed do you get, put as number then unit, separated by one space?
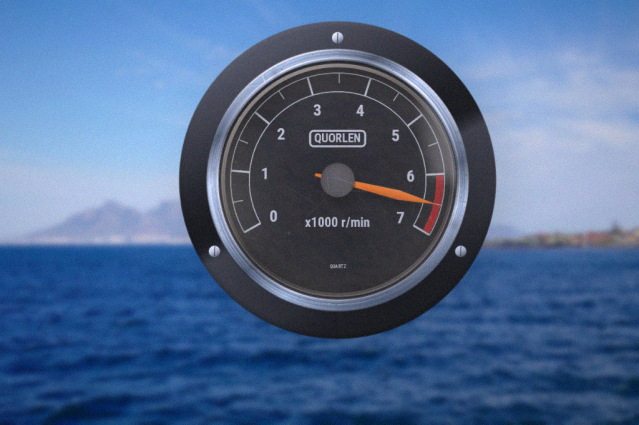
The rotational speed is 6500 rpm
